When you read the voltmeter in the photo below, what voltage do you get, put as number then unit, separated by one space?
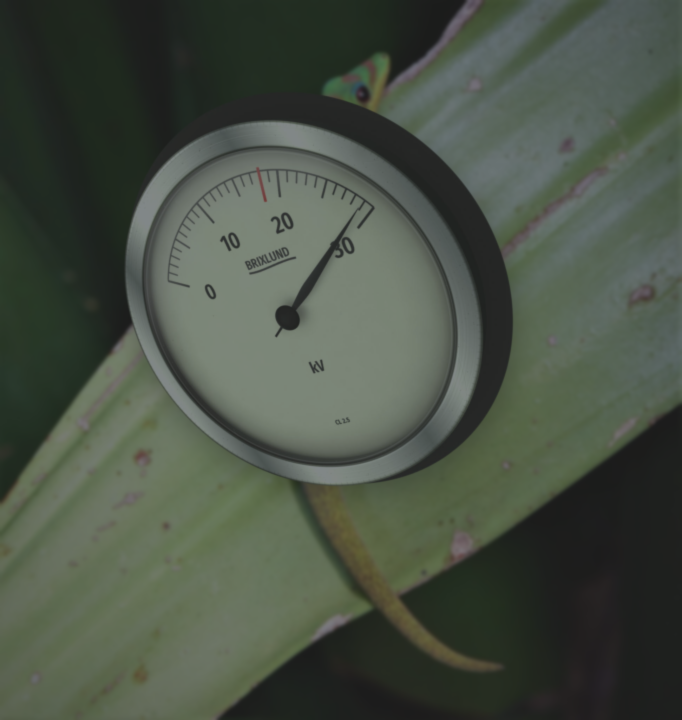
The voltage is 29 kV
